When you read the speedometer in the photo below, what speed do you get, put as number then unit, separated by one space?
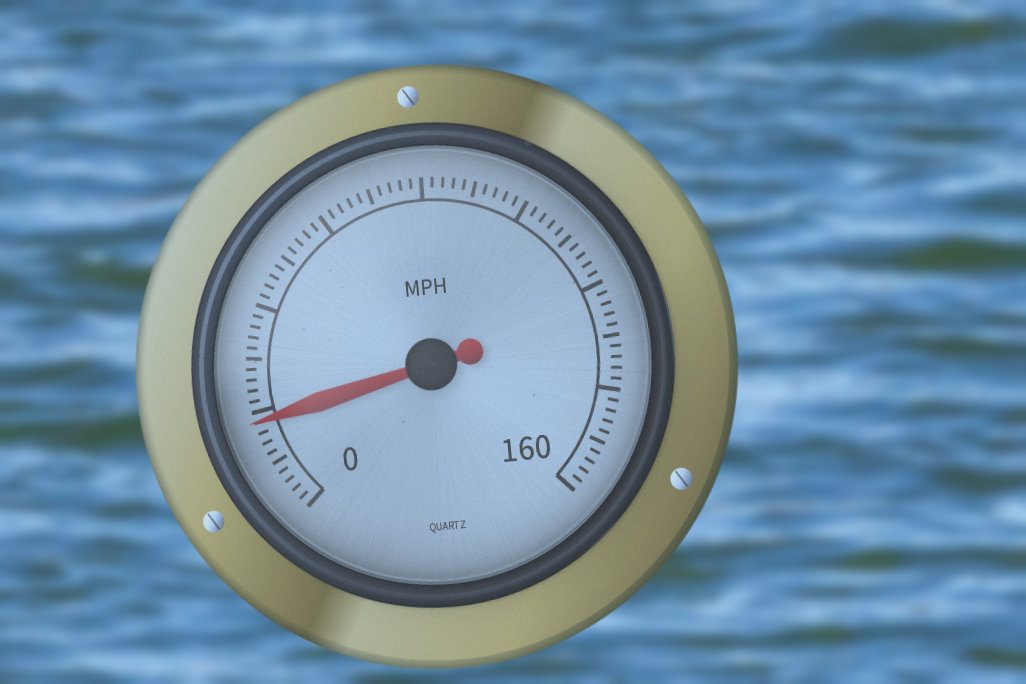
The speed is 18 mph
